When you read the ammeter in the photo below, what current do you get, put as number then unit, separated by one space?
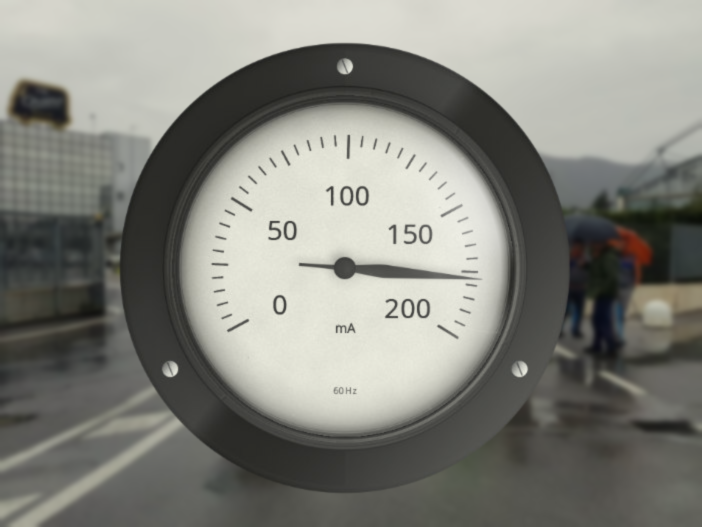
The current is 177.5 mA
